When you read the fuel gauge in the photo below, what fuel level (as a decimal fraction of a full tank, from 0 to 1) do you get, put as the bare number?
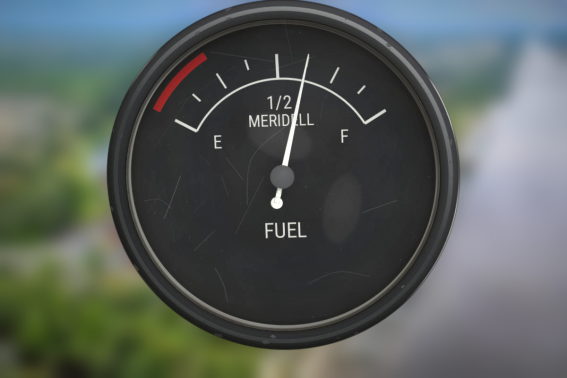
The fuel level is 0.625
